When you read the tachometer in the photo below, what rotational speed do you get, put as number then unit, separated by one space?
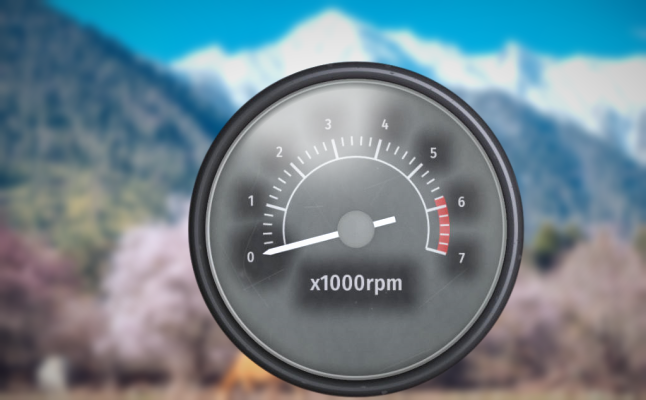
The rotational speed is 0 rpm
